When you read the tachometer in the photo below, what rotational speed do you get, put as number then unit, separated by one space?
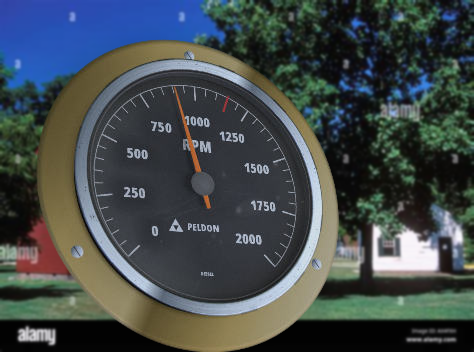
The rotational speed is 900 rpm
